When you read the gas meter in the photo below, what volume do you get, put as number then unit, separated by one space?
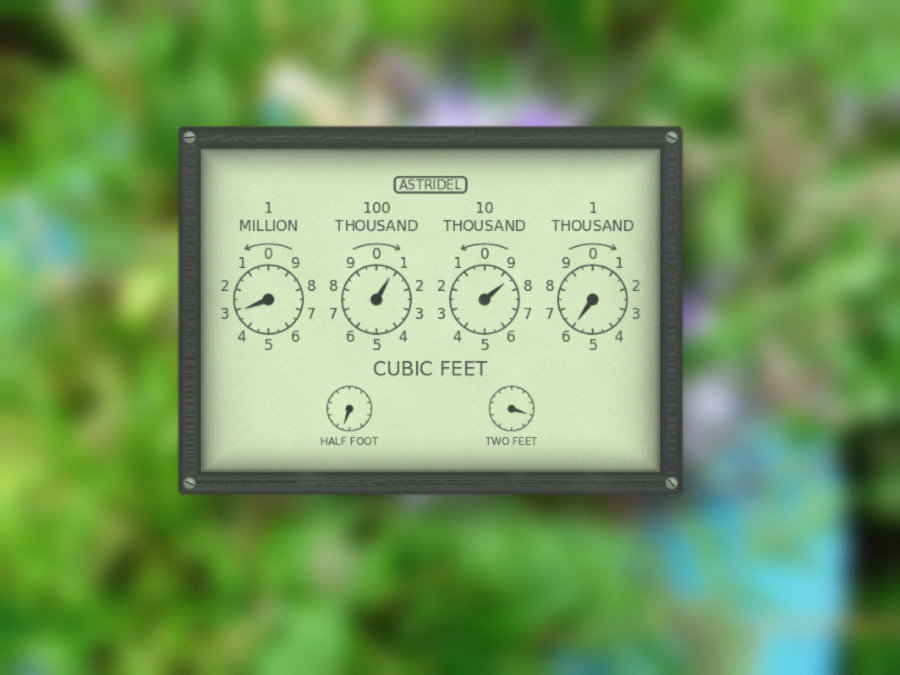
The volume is 308600 ft³
